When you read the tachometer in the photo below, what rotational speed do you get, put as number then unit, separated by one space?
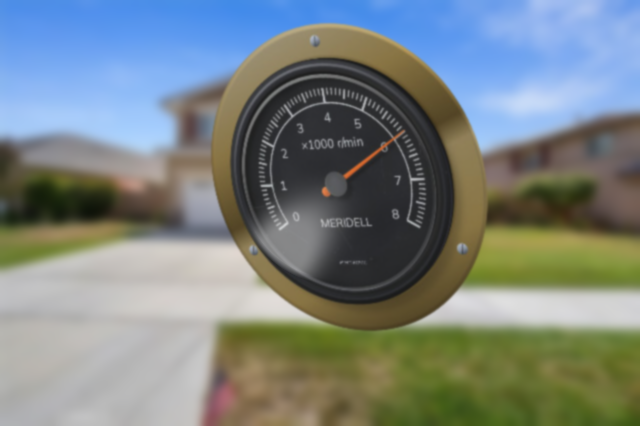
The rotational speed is 6000 rpm
